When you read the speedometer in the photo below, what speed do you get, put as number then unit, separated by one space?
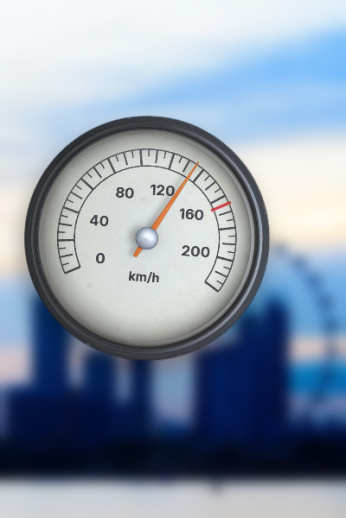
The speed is 135 km/h
